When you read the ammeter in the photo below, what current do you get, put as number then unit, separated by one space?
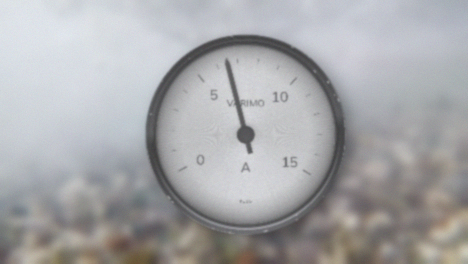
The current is 6.5 A
